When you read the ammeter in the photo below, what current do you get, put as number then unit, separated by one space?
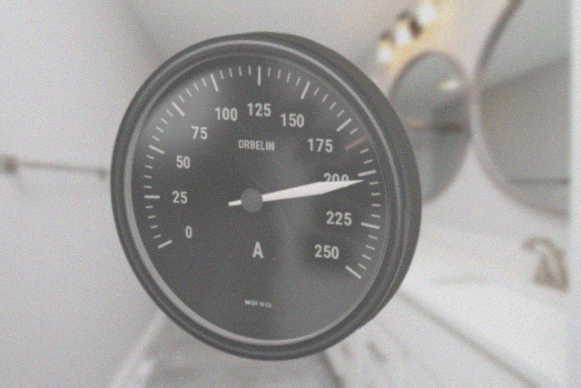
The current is 202.5 A
